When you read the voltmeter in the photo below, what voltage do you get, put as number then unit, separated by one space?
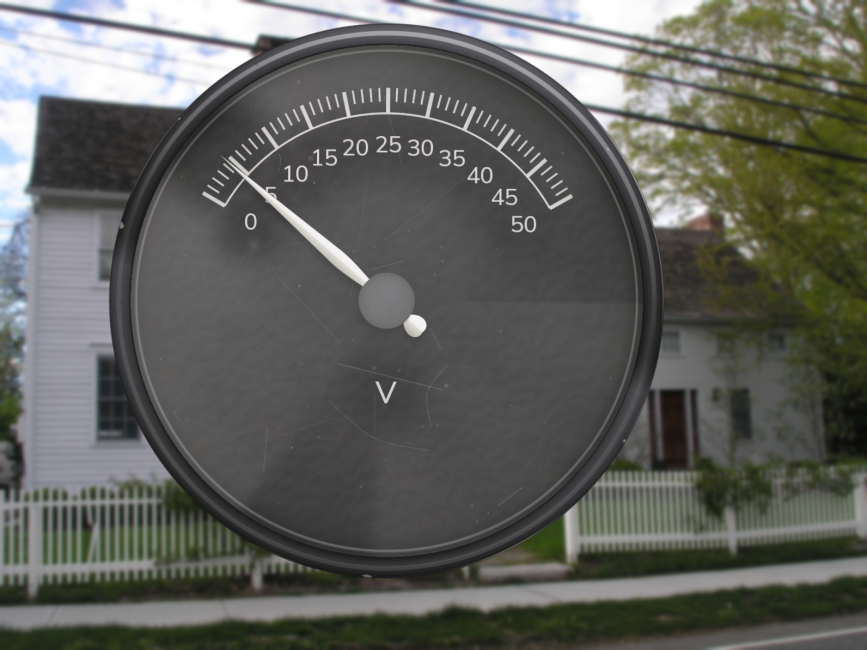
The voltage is 4.5 V
